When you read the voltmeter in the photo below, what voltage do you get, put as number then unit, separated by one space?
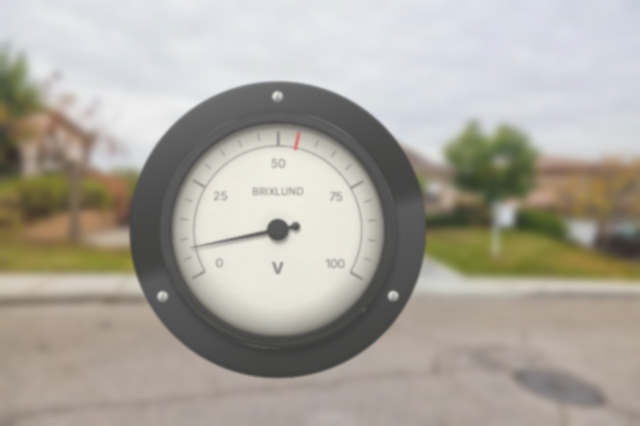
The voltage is 7.5 V
